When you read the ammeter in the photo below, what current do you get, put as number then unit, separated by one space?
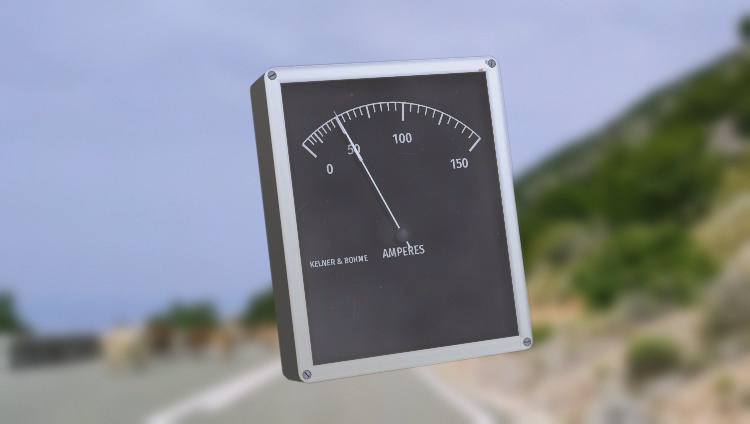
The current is 50 A
